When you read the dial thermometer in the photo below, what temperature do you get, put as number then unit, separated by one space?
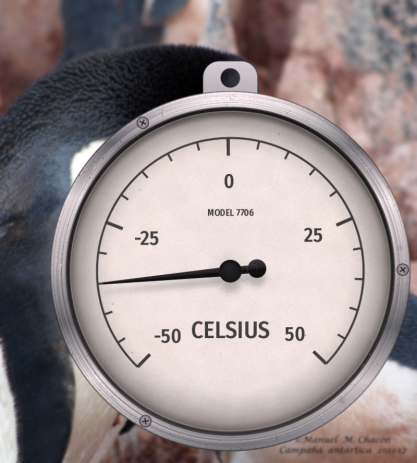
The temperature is -35 °C
